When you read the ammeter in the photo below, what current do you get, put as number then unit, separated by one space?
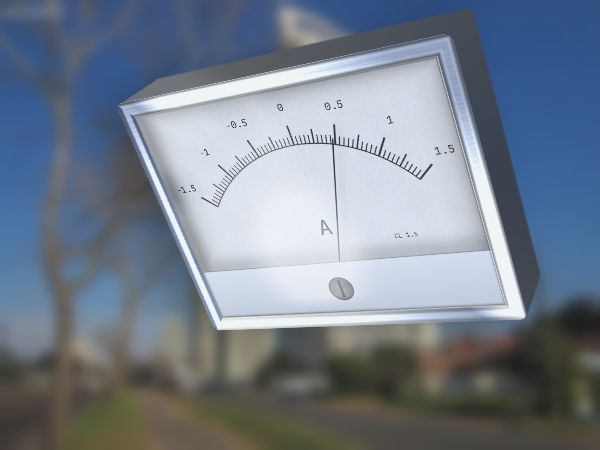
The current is 0.5 A
